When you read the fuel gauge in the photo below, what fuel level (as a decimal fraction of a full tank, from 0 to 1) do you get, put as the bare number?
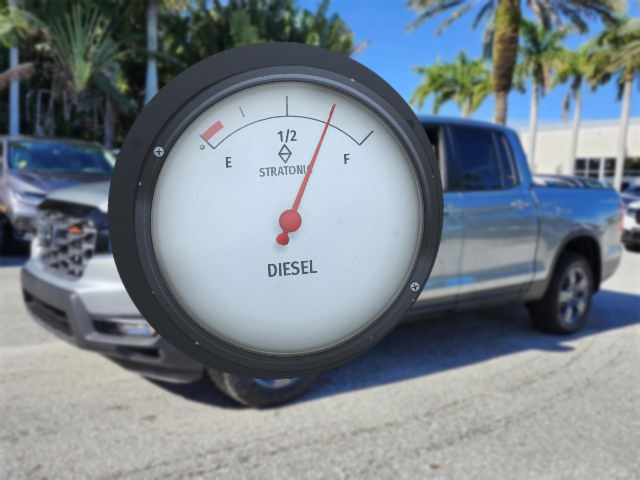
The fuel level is 0.75
